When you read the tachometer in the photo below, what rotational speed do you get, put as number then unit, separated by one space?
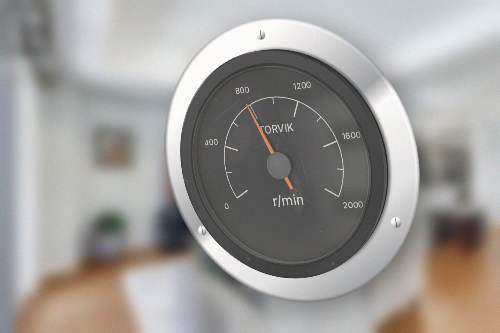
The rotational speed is 800 rpm
